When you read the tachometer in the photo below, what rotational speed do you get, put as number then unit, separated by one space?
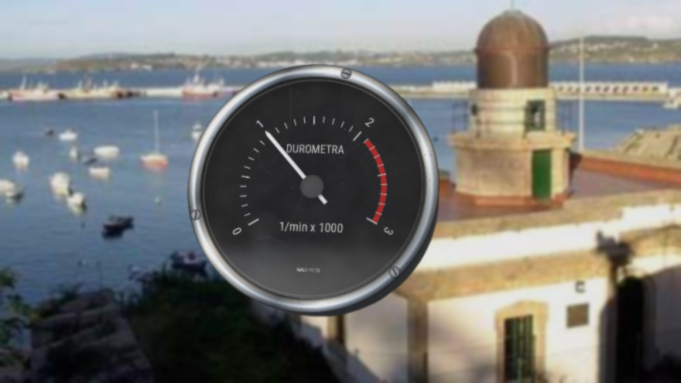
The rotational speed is 1000 rpm
